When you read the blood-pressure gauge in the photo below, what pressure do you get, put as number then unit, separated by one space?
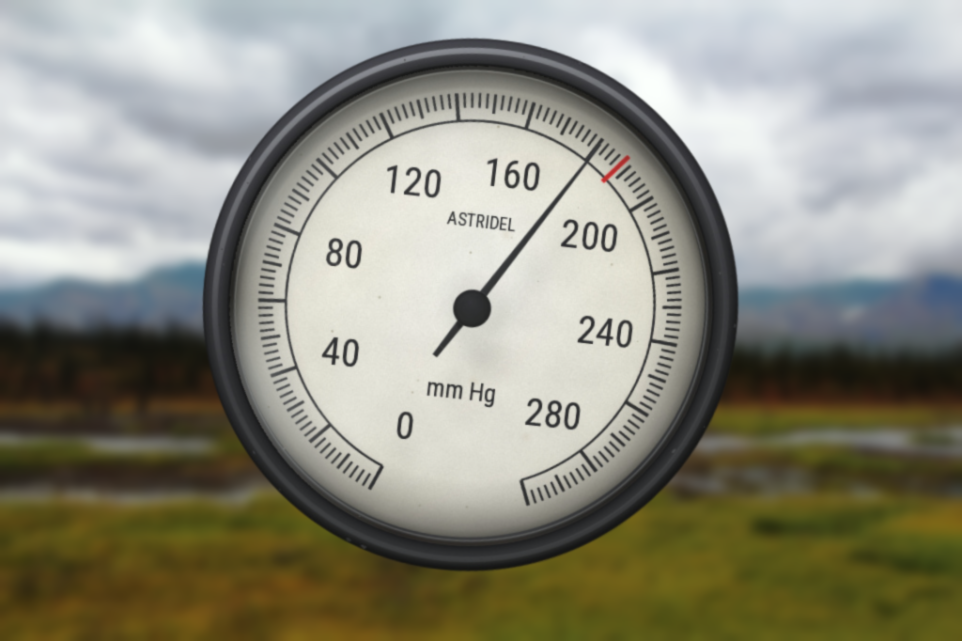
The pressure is 180 mmHg
